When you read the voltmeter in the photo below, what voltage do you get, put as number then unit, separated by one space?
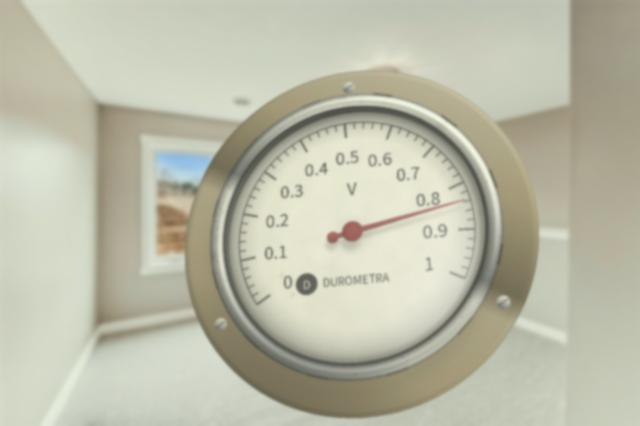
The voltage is 0.84 V
